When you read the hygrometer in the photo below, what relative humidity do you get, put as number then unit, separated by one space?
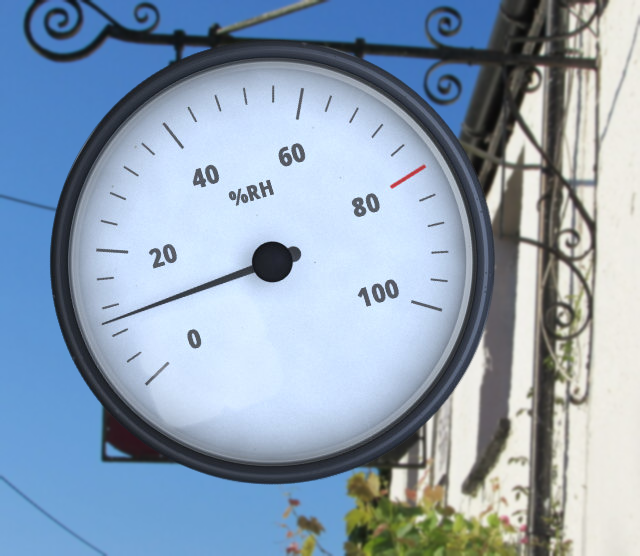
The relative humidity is 10 %
